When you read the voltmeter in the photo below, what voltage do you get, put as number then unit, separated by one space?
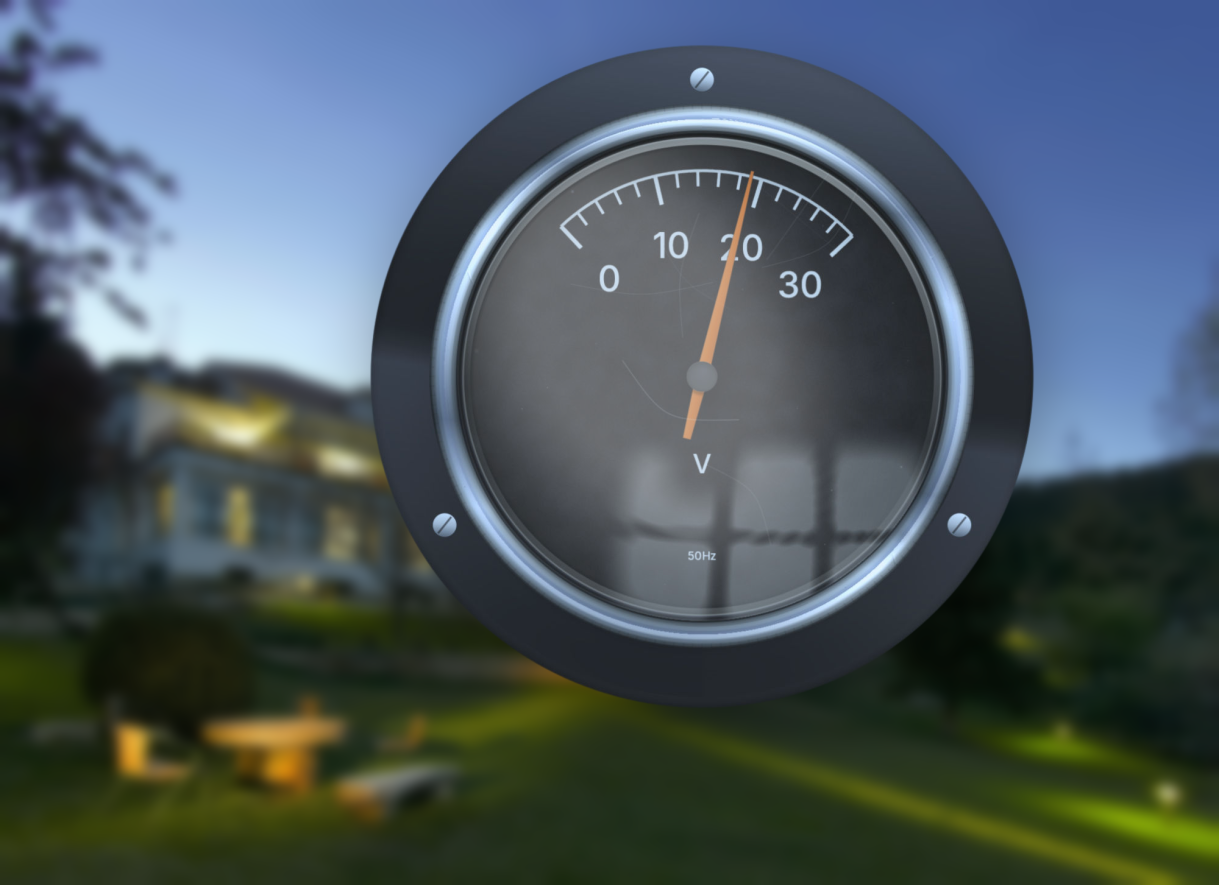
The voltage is 19 V
